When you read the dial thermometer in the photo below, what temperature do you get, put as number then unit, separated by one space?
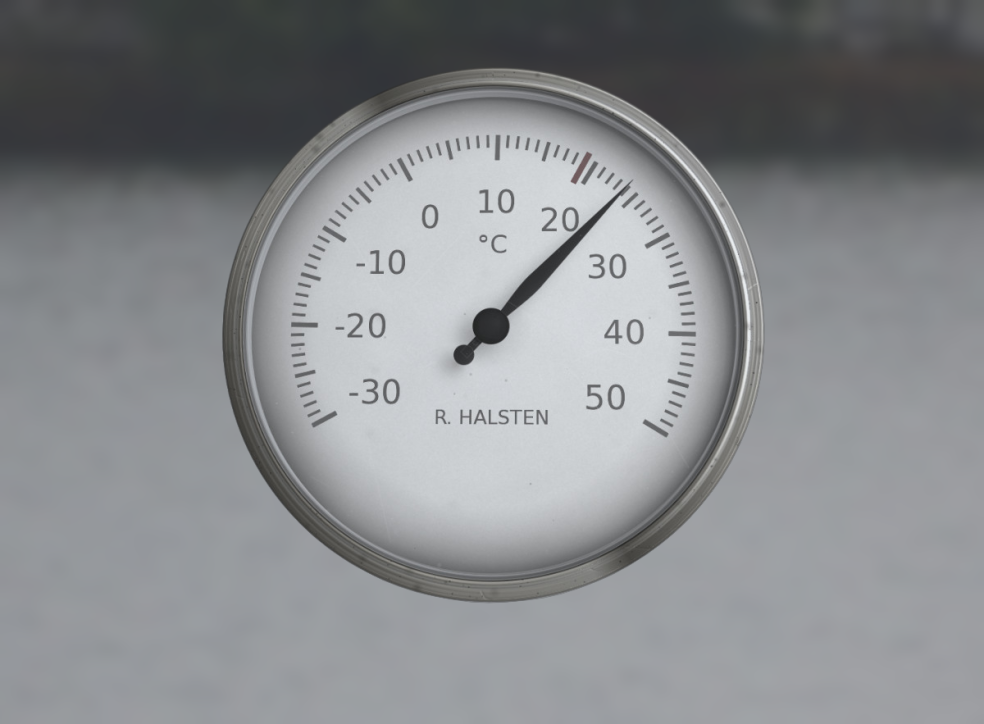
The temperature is 24 °C
